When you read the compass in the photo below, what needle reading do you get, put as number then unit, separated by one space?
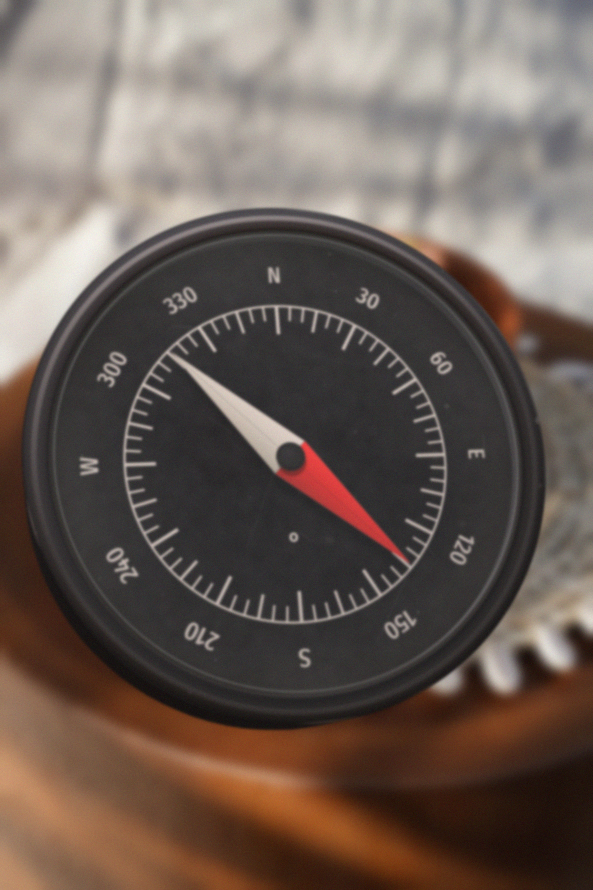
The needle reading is 135 °
